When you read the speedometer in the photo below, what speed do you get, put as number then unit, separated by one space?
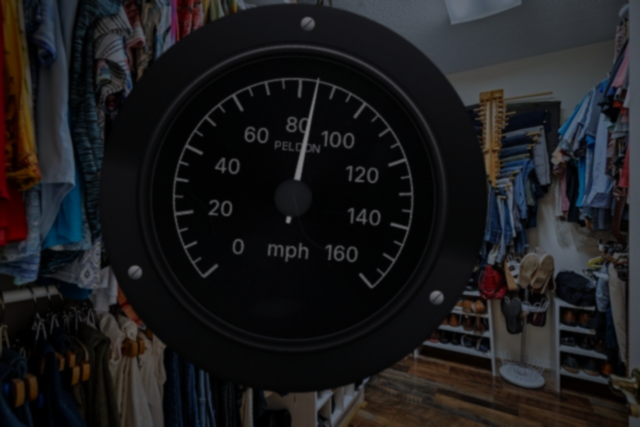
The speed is 85 mph
